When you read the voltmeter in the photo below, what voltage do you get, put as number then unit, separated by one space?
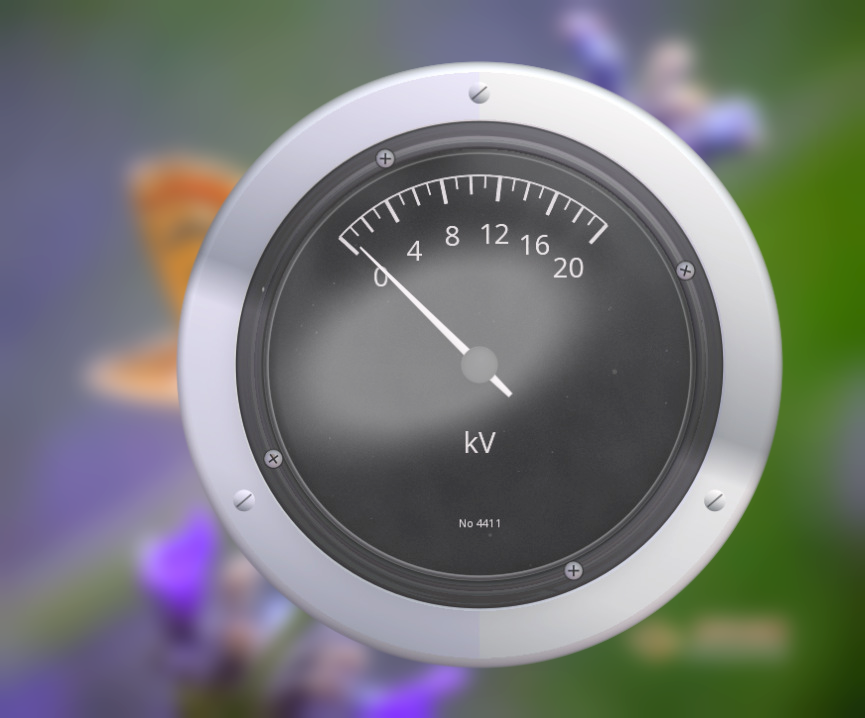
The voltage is 0.5 kV
